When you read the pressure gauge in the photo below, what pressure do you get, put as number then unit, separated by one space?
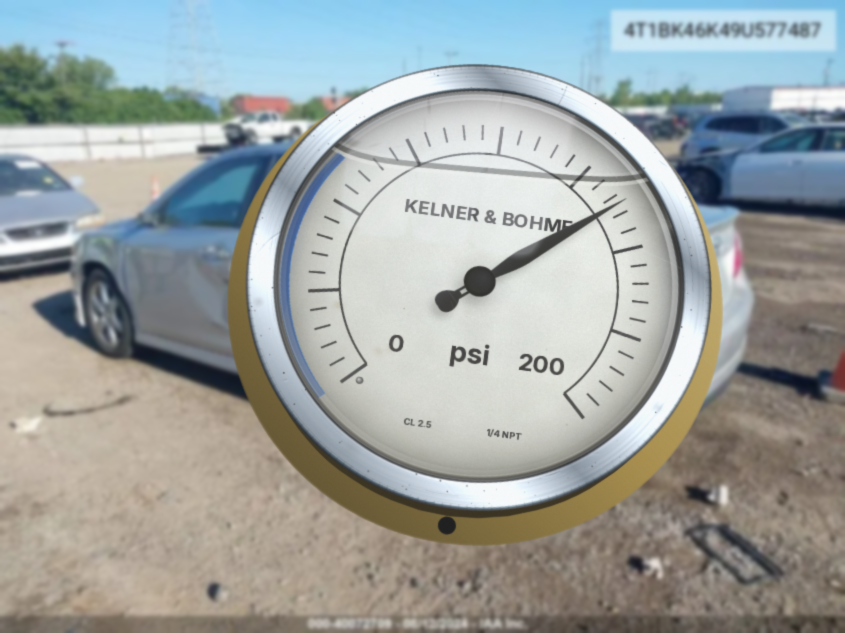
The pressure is 137.5 psi
